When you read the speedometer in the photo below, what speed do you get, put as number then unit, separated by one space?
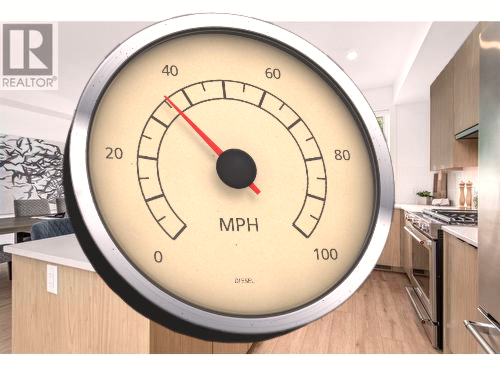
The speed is 35 mph
